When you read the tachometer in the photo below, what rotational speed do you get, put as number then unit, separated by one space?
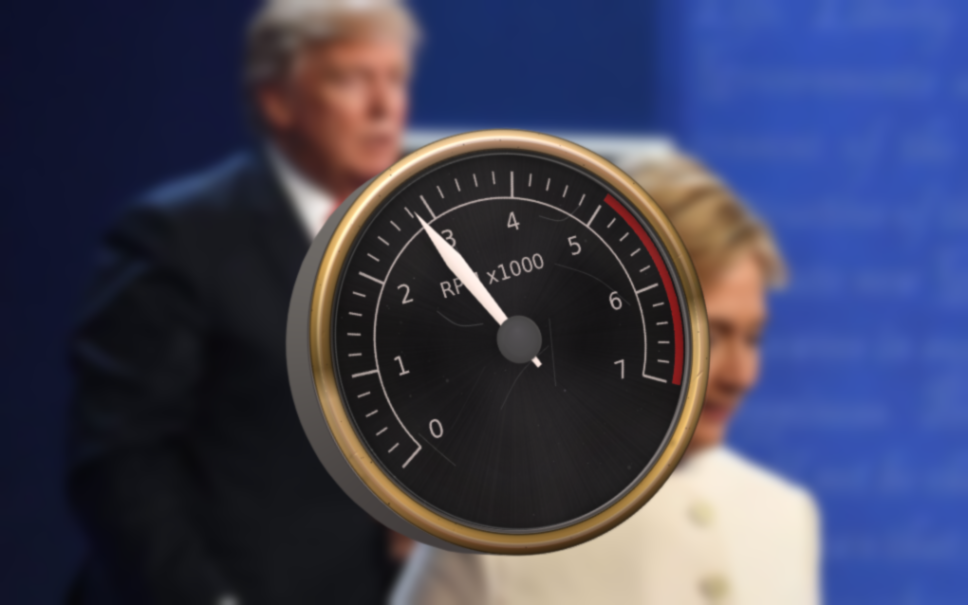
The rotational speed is 2800 rpm
